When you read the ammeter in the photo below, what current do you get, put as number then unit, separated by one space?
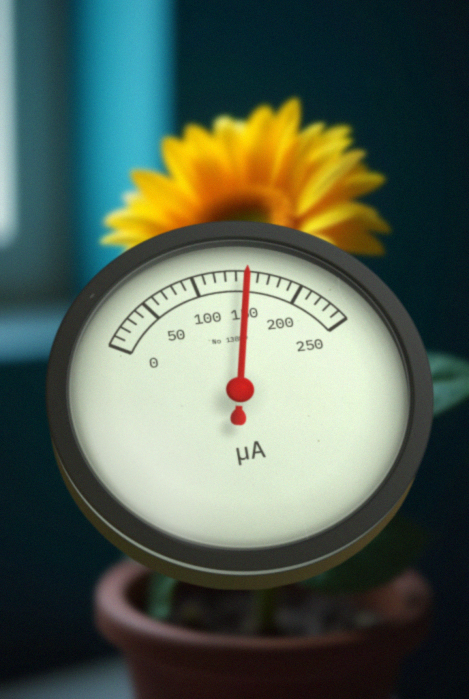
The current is 150 µA
